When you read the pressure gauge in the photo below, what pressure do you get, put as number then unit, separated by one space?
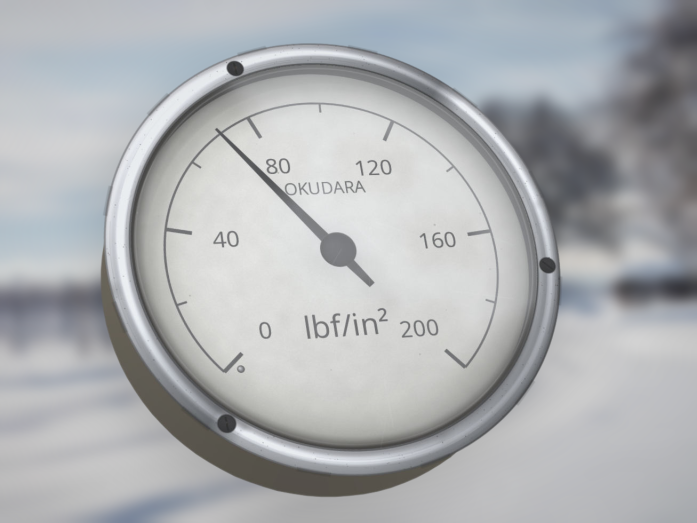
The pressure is 70 psi
